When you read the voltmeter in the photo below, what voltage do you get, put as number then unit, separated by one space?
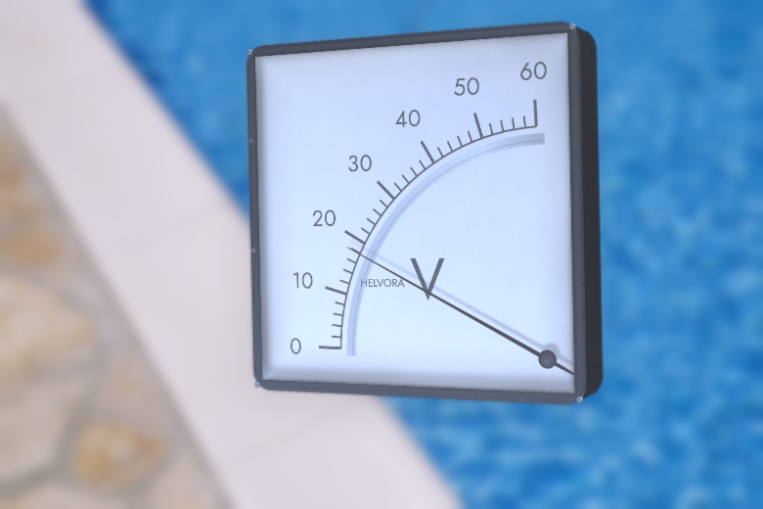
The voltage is 18 V
